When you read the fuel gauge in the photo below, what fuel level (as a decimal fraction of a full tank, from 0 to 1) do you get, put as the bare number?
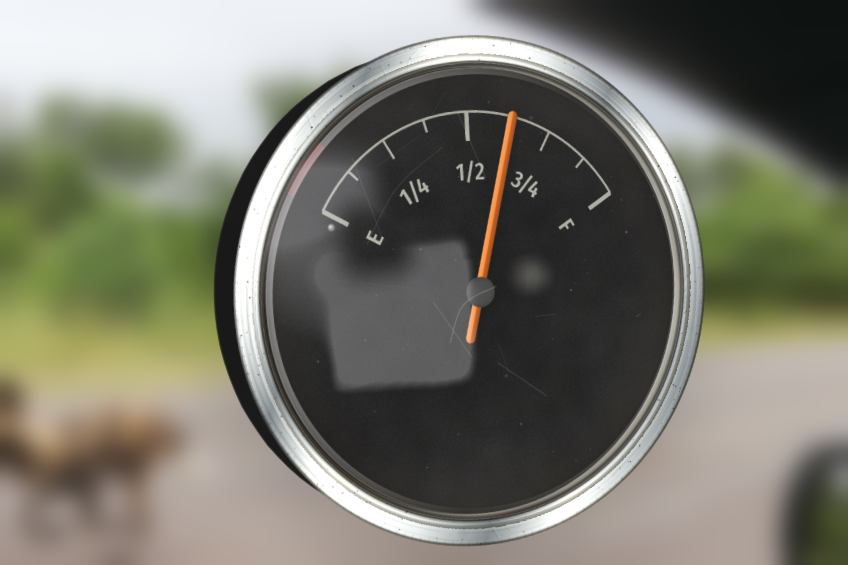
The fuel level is 0.625
